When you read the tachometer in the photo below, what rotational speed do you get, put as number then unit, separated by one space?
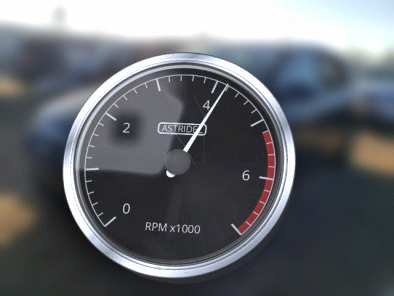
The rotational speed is 4200 rpm
